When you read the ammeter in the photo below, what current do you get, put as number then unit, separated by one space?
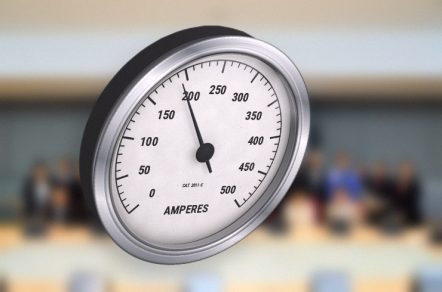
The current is 190 A
